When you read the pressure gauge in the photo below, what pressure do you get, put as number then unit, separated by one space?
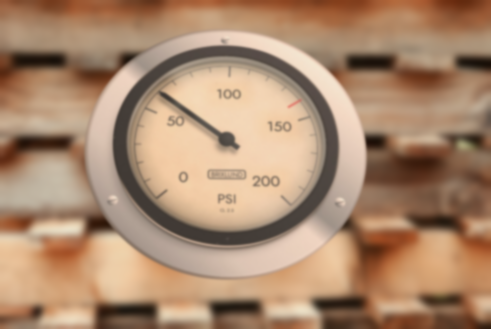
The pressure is 60 psi
